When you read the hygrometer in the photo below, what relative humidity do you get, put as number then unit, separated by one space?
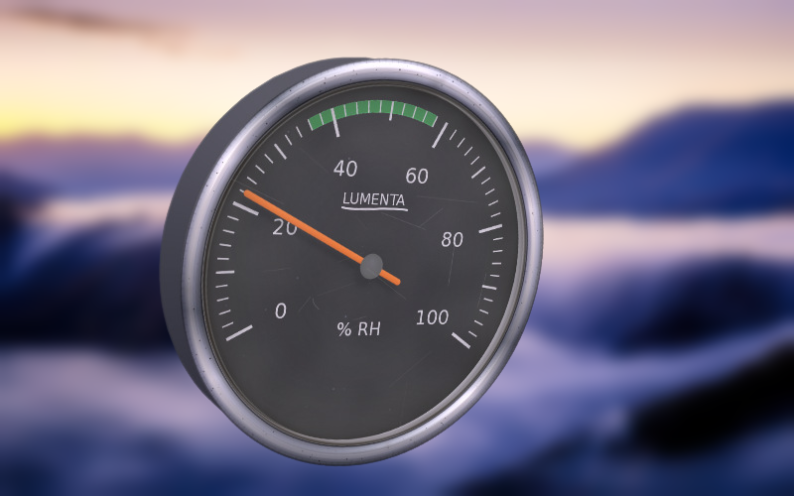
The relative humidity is 22 %
